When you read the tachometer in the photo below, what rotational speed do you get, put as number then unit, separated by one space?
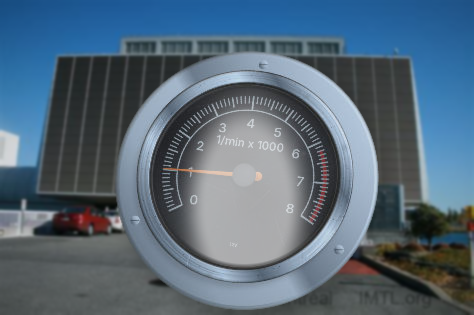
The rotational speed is 1000 rpm
